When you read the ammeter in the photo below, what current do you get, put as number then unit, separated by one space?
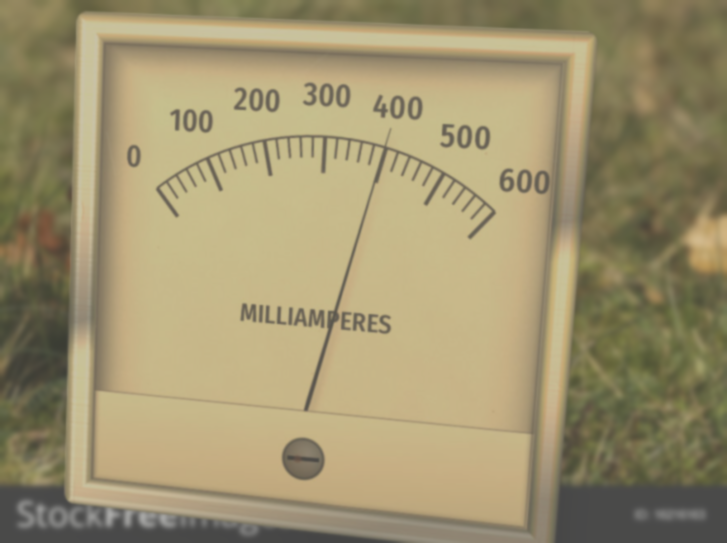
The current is 400 mA
